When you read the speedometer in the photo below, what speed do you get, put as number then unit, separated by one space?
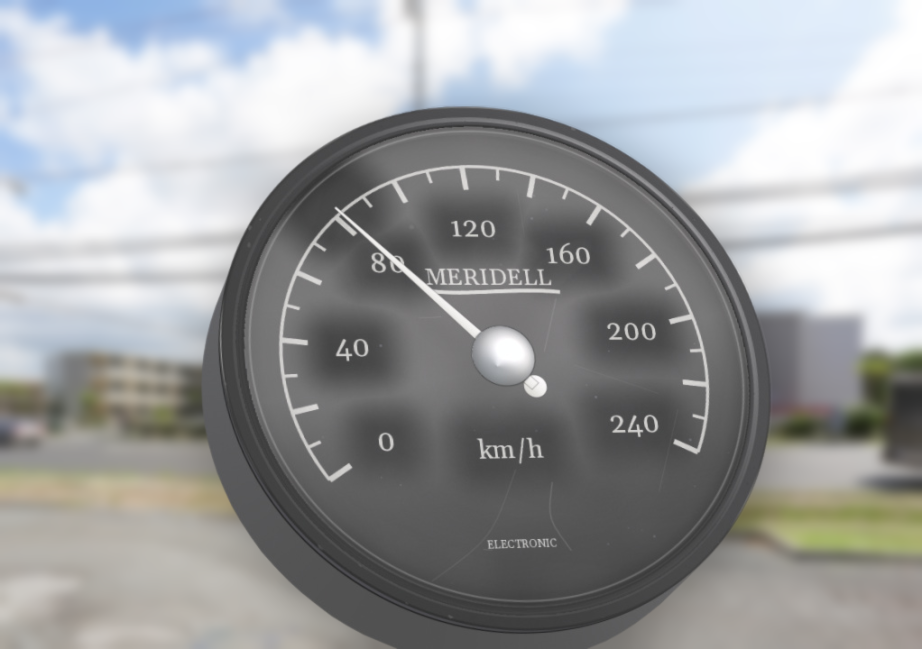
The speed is 80 km/h
